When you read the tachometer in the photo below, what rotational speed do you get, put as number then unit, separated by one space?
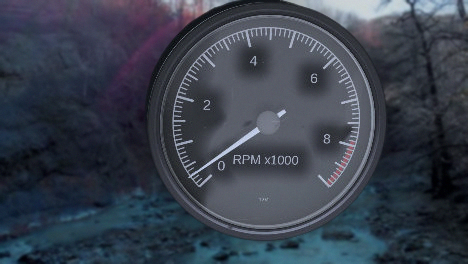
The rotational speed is 300 rpm
